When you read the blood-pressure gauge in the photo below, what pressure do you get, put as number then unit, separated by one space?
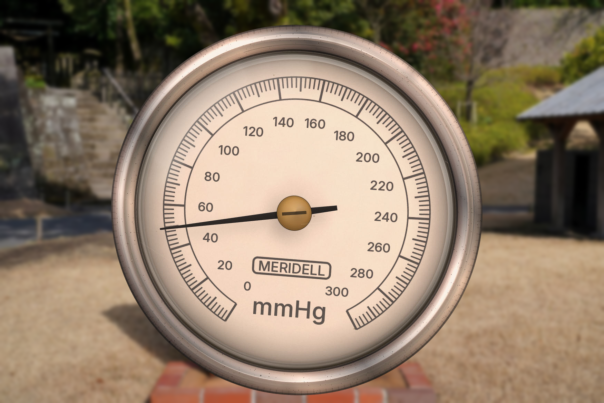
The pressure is 50 mmHg
